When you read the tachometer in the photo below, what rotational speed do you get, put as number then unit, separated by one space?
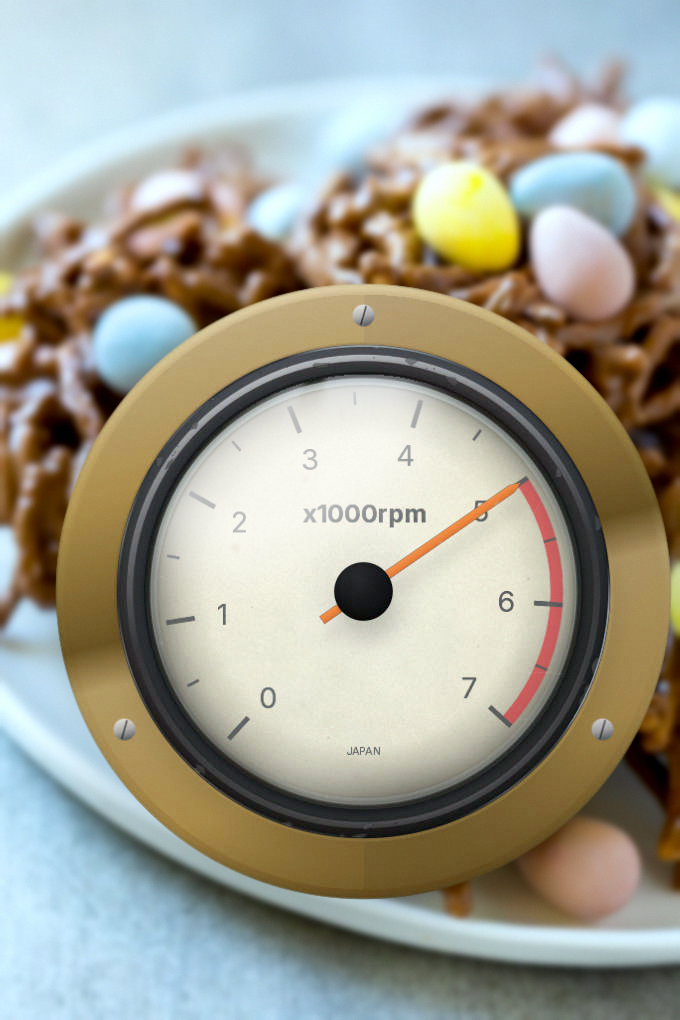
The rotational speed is 5000 rpm
